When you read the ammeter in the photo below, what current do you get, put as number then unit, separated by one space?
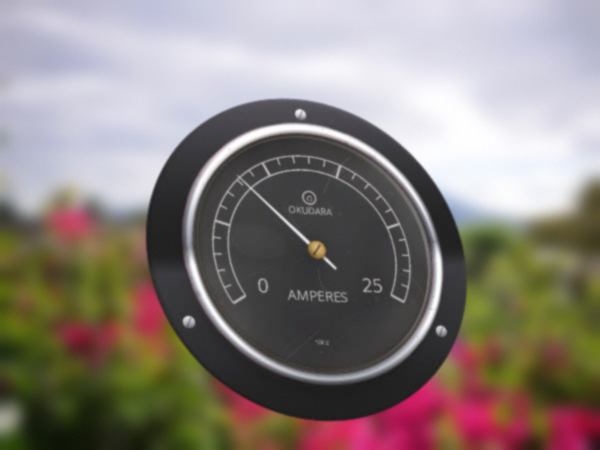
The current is 8 A
